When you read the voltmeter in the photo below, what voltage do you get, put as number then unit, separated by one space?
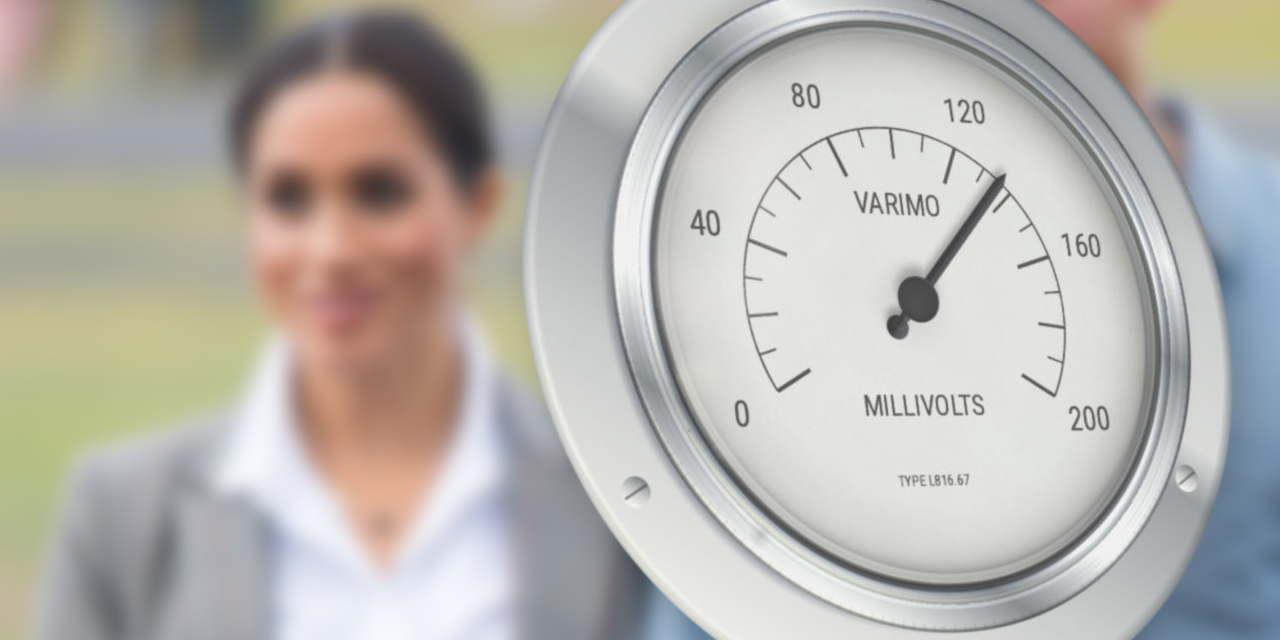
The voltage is 135 mV
